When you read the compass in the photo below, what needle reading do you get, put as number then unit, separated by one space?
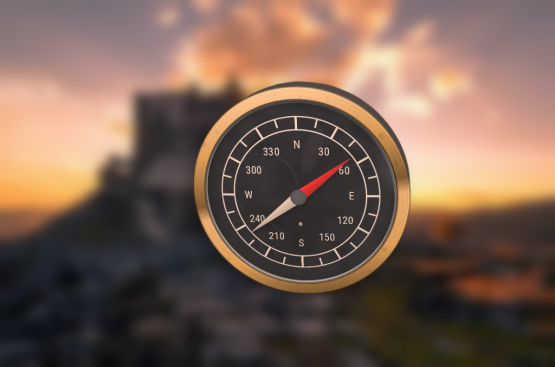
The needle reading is 52.5 °
